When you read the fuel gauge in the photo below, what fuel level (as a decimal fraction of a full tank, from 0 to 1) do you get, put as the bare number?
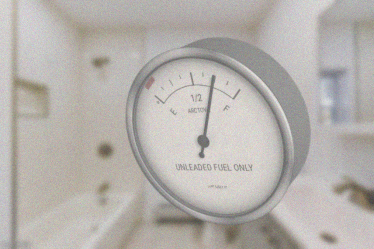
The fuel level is 0.75
